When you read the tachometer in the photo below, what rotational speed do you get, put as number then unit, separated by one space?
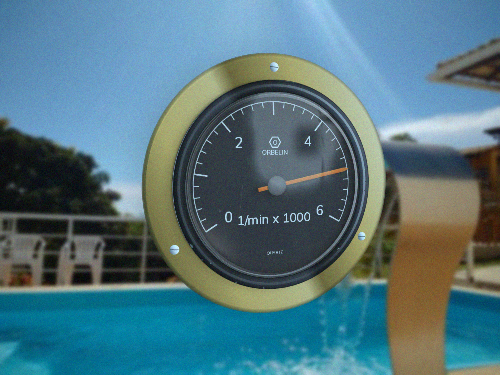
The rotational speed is 5000 rpm
